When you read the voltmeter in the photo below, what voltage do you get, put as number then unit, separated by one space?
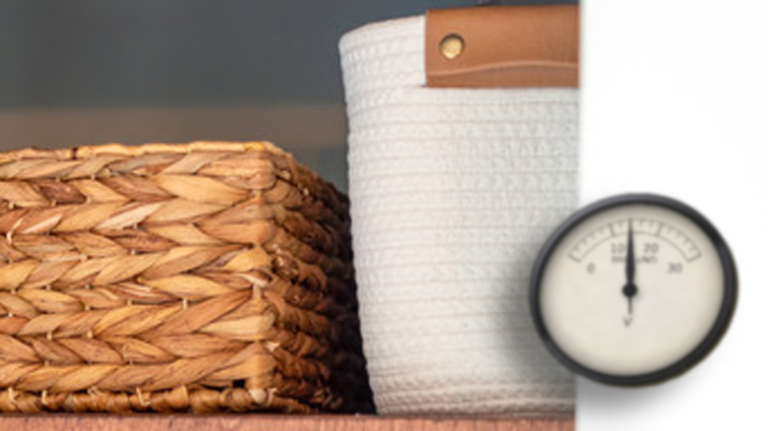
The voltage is 14 V
